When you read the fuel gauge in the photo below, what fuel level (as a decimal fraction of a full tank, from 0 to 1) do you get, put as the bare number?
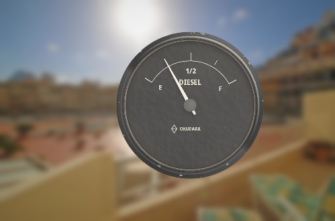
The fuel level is 0.25
